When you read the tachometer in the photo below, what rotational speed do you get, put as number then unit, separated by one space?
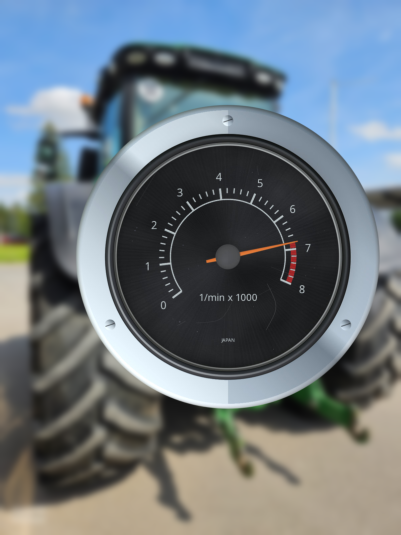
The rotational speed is 6800 rpm
